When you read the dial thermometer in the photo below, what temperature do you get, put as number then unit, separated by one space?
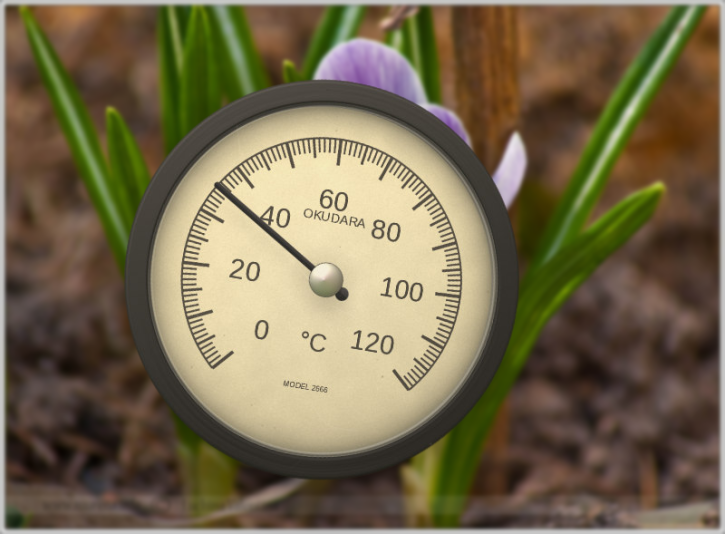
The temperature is 35 °C
